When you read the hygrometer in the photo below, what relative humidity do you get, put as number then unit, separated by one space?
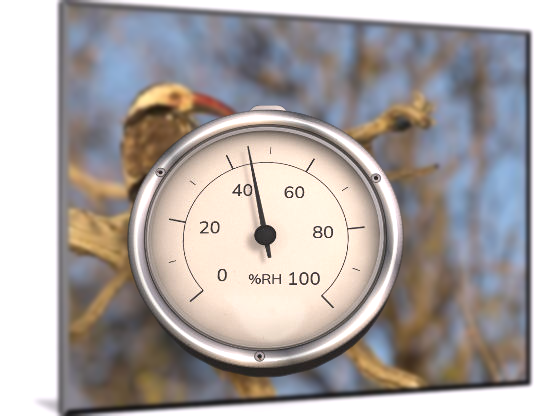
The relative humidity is 45 %
